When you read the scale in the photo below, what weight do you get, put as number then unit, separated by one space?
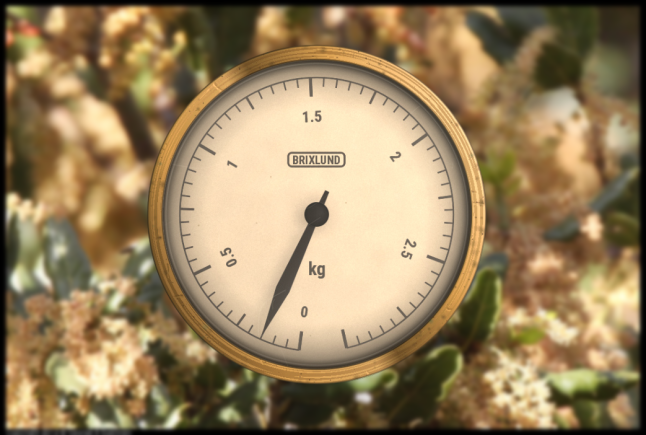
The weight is 0.15 kg
